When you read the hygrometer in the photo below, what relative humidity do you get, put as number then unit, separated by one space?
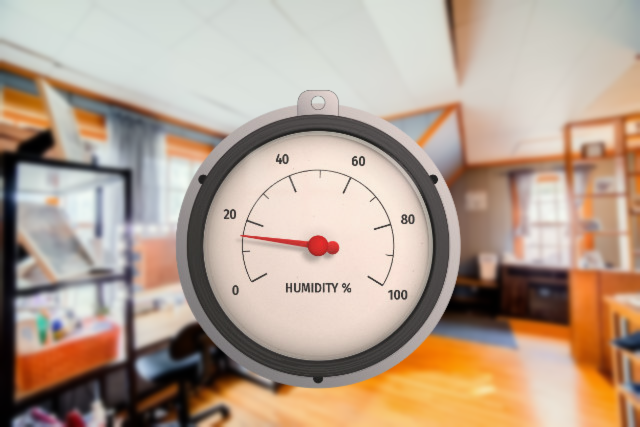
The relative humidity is 15 %
